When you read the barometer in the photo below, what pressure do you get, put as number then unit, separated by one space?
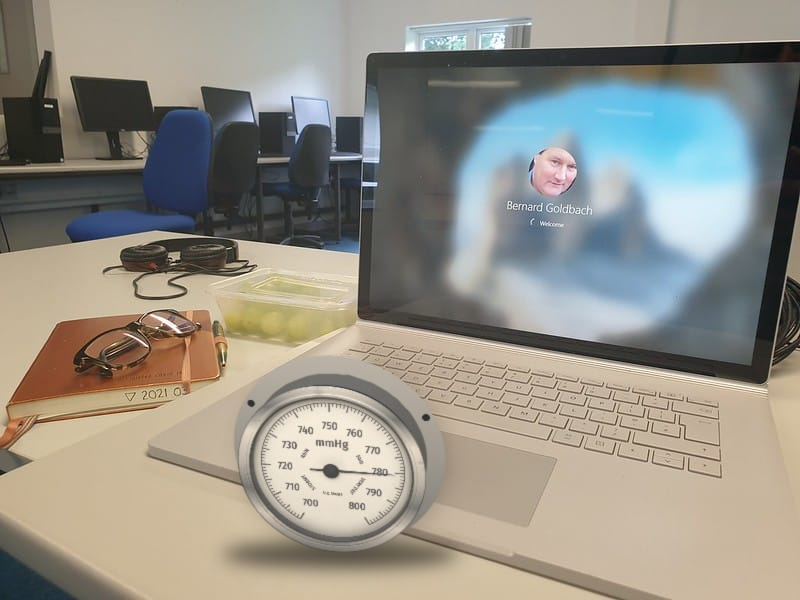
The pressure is 780 mmHg
